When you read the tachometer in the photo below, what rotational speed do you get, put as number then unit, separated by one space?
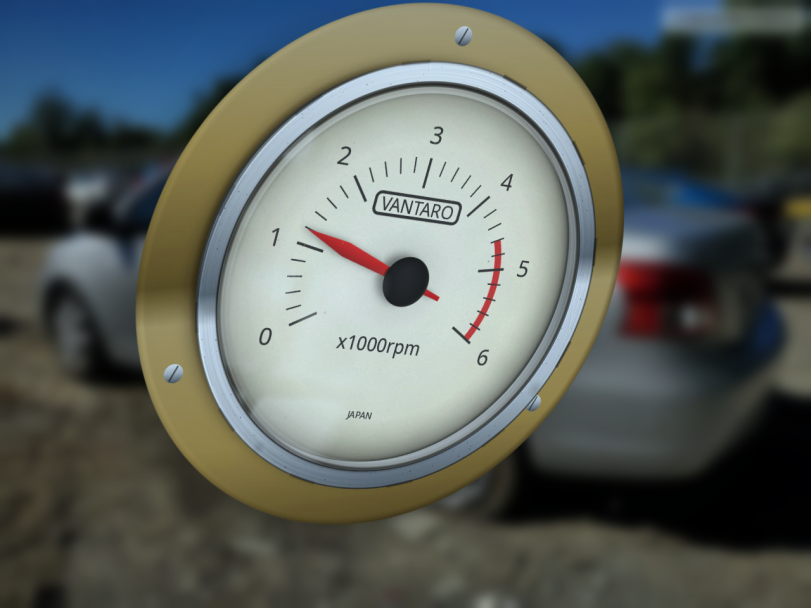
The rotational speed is 1200 rpm
